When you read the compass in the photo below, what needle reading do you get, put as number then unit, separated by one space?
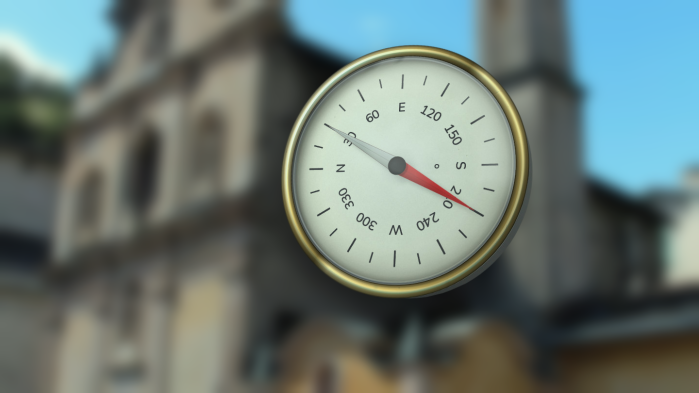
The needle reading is 210 °
